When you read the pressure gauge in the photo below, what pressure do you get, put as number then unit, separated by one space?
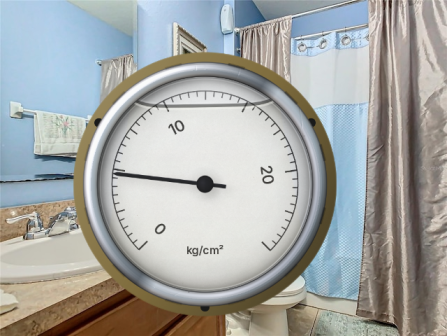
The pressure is 4.75 kg/cm²
